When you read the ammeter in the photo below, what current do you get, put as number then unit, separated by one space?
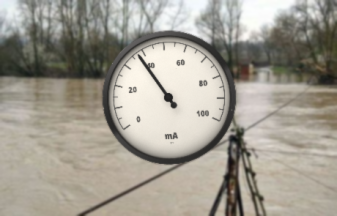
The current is 37.5 mA
